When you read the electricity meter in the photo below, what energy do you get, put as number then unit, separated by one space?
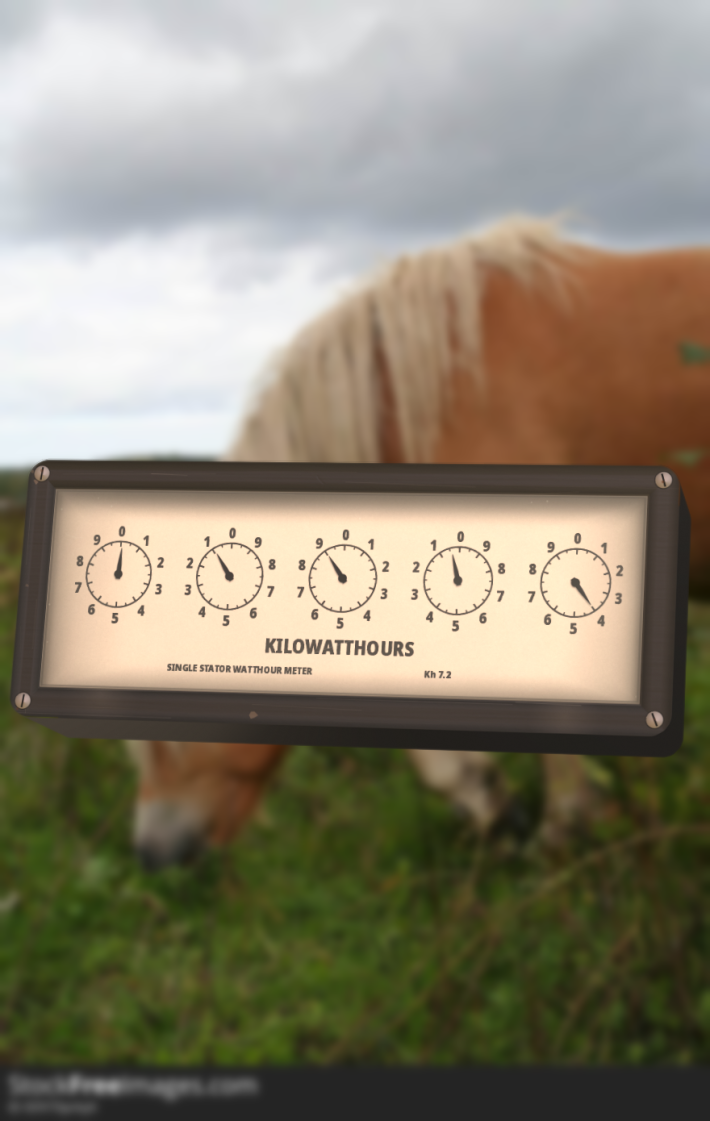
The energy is 904 kWh
